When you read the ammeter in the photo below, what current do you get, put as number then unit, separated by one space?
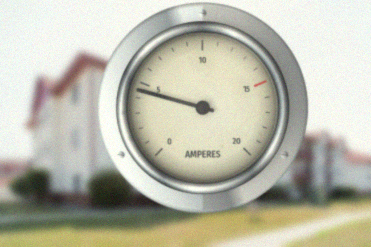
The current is 4.5 A
